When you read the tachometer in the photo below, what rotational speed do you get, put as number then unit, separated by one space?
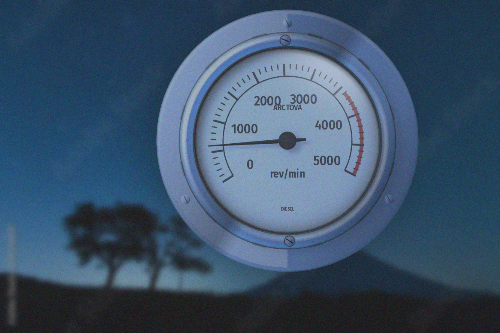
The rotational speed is 600 rpm
